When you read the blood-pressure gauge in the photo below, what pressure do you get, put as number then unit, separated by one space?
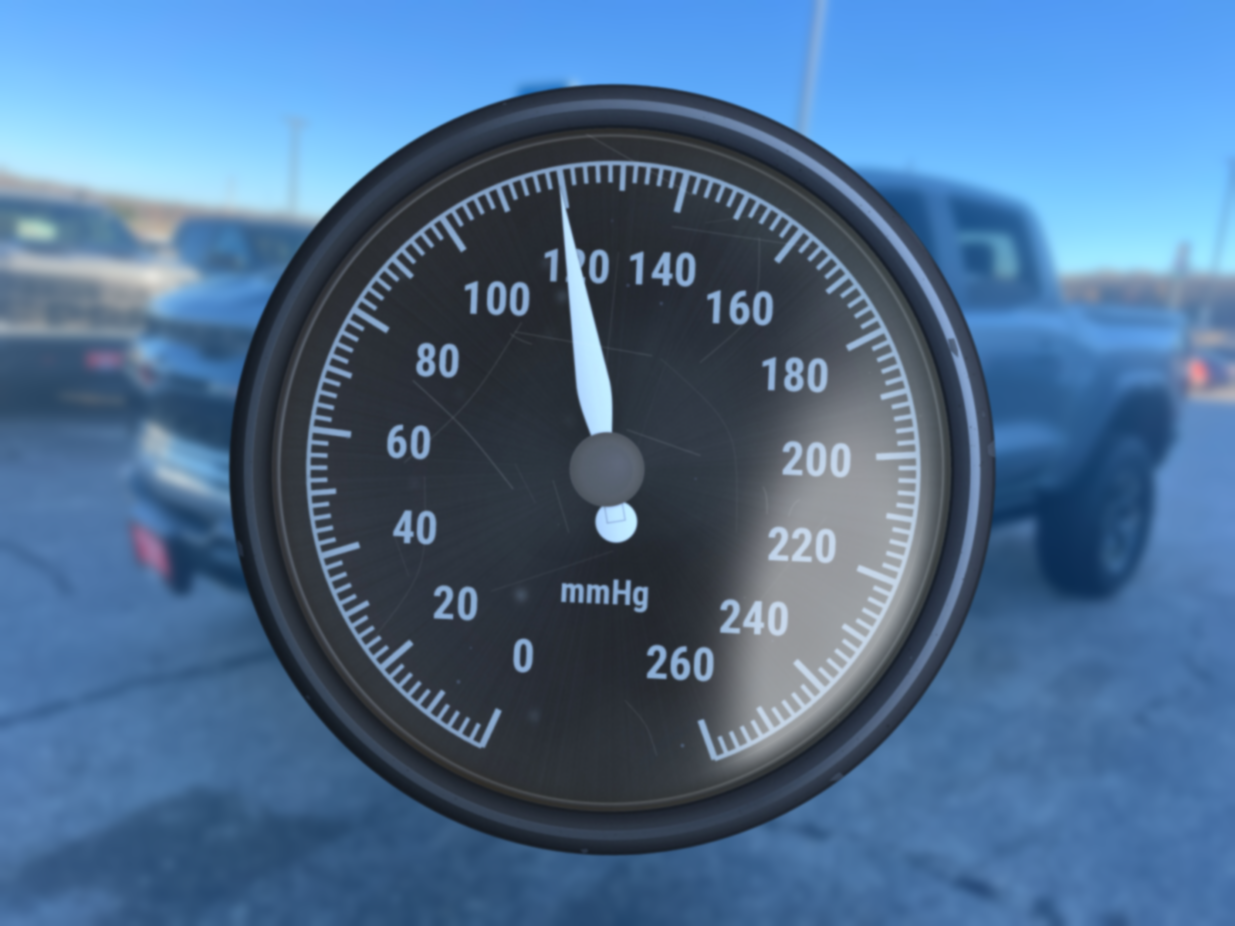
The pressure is 120 mmHg
